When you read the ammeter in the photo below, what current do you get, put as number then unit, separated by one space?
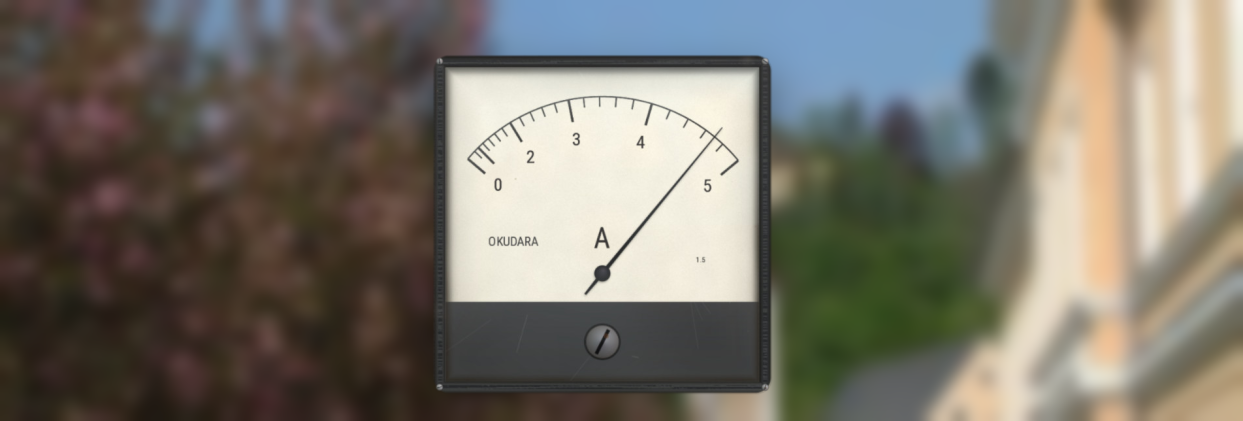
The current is 4.7 A
